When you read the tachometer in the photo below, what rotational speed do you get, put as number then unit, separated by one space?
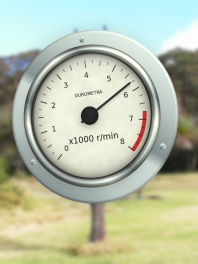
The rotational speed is 5750 rpm
